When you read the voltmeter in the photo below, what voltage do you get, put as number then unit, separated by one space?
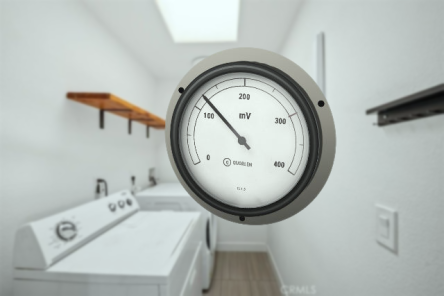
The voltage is 125 mV
